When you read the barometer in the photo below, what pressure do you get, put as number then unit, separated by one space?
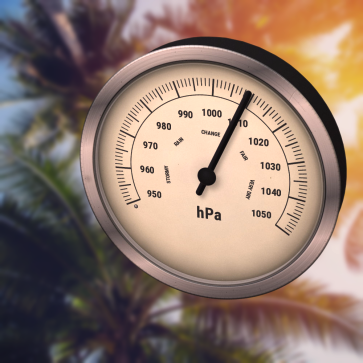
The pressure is 1009 hPa
